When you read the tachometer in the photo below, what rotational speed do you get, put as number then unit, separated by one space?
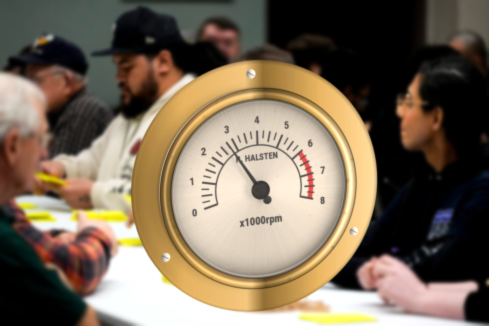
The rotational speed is 2750 rpm
